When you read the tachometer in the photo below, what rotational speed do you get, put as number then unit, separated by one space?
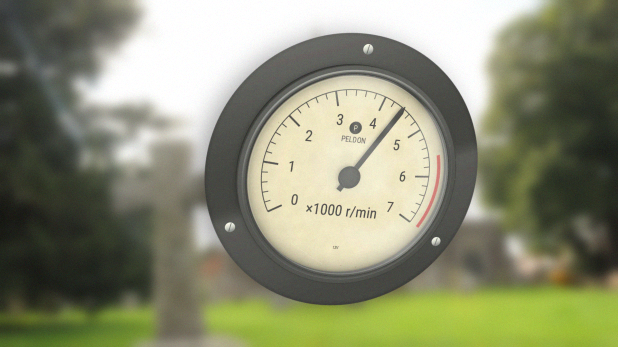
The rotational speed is 4400 rpm
